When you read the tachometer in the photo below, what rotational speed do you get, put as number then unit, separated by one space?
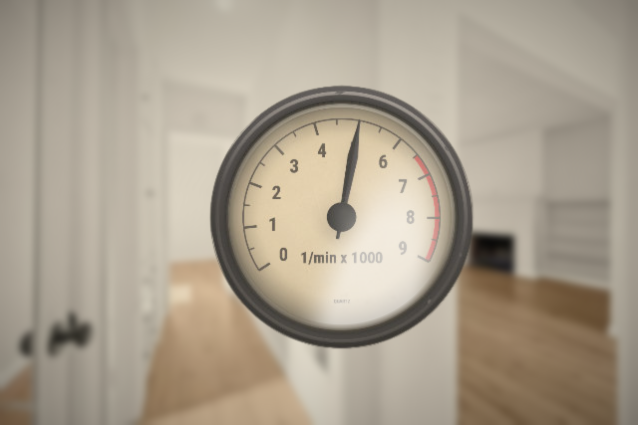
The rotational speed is 5000 rpm
